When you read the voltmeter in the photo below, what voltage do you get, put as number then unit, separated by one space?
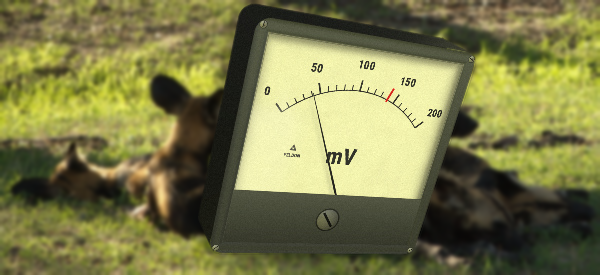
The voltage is 40 mV
